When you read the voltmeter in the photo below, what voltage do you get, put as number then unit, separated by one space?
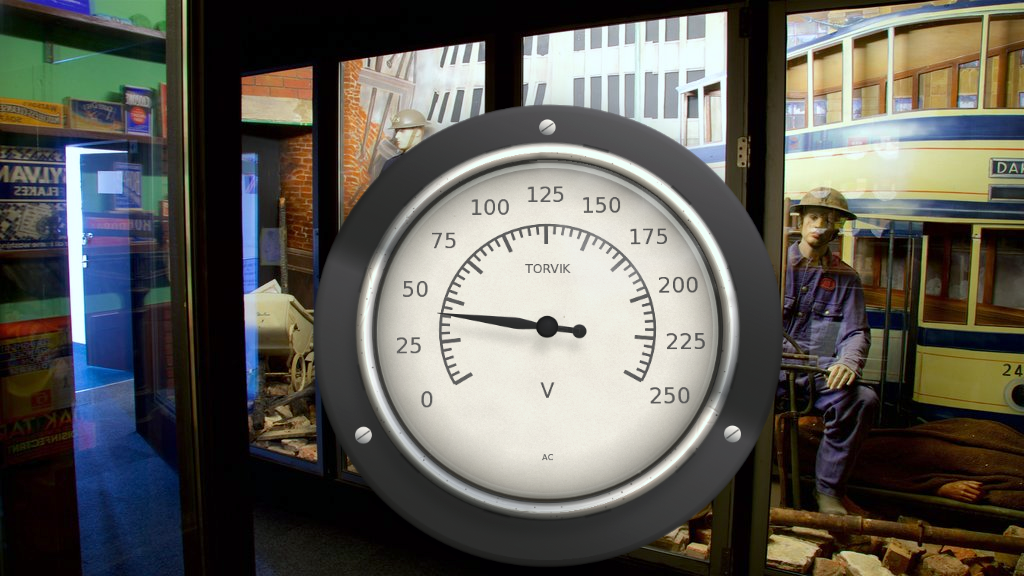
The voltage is 40 V
